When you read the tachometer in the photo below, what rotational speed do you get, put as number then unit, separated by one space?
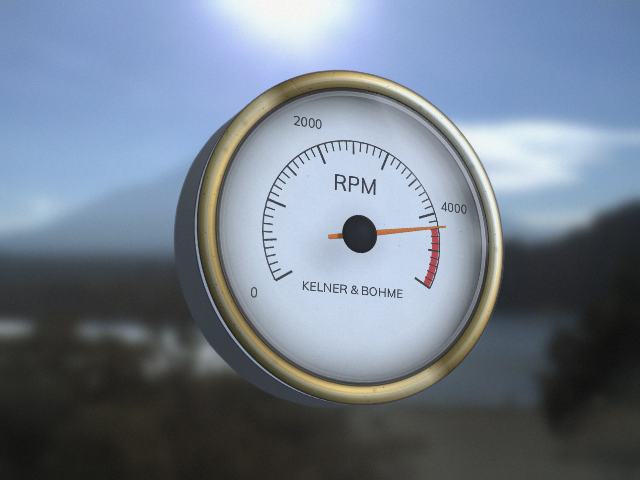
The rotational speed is 4200 rpm
